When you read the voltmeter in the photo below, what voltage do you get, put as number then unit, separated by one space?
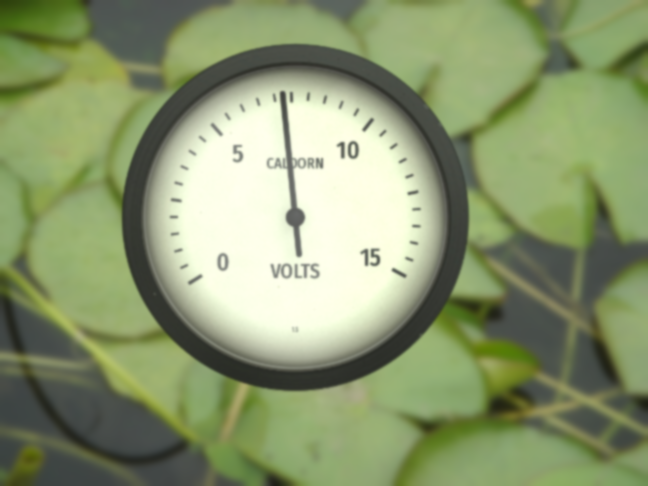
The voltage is 7.25 V
